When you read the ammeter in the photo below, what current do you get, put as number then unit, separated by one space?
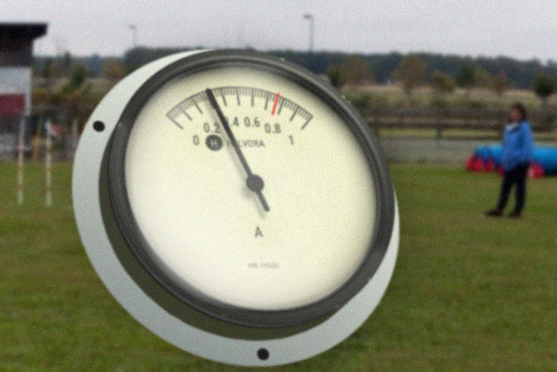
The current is 0.3 A
